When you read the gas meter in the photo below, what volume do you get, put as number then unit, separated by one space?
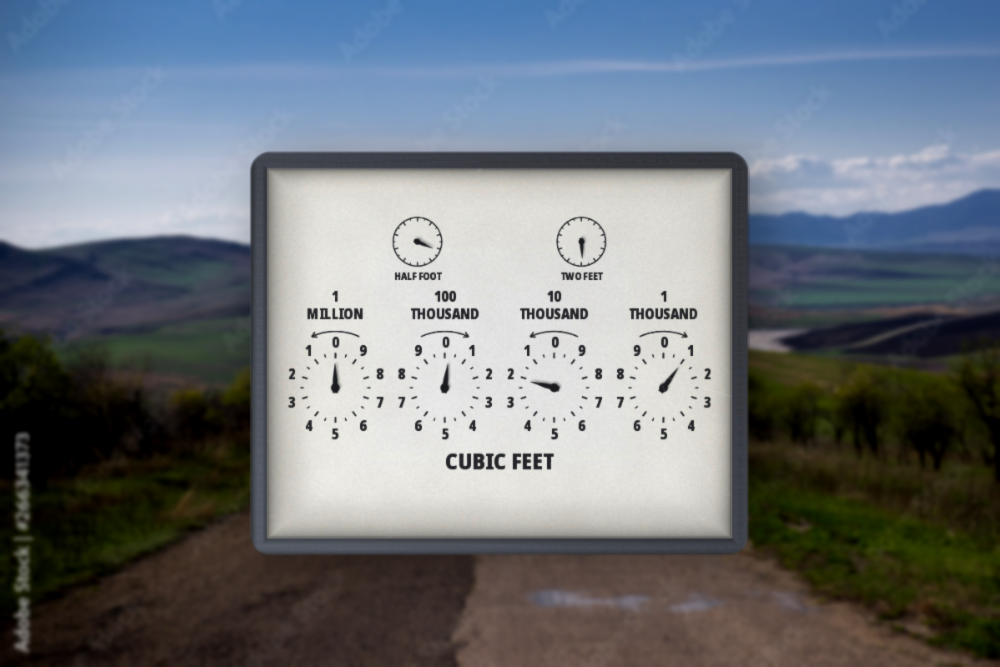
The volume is 2100 ft³
